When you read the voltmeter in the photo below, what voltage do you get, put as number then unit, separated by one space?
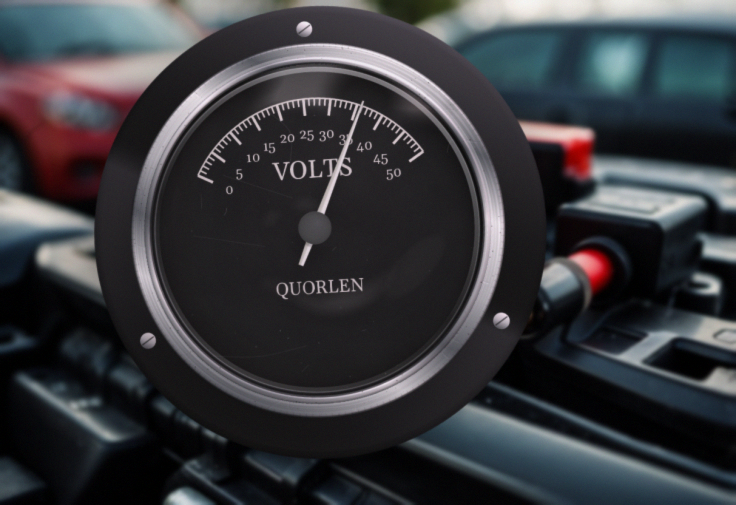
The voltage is 36 V
